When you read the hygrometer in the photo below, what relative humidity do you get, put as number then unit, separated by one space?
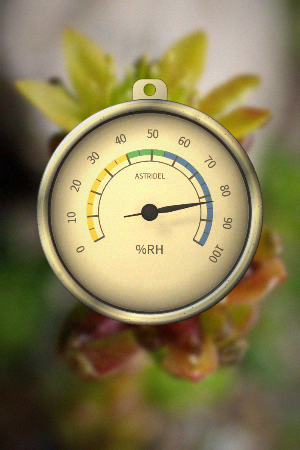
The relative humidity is 82.5 %
